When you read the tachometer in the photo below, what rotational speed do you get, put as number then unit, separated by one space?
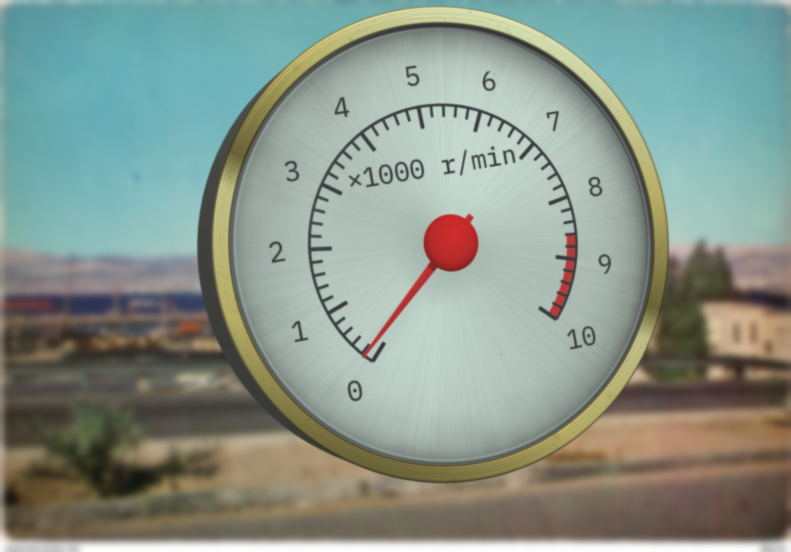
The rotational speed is 200 rpm
